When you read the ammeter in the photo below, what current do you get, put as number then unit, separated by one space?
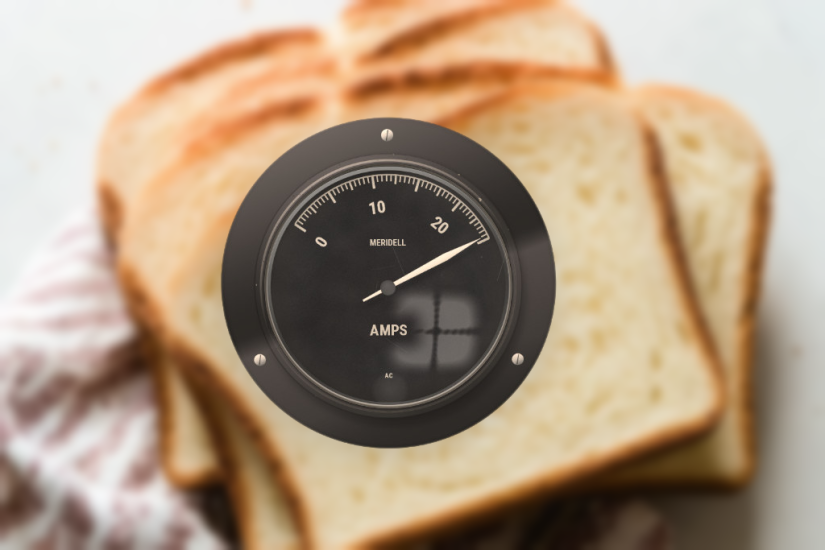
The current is 24.5 A
